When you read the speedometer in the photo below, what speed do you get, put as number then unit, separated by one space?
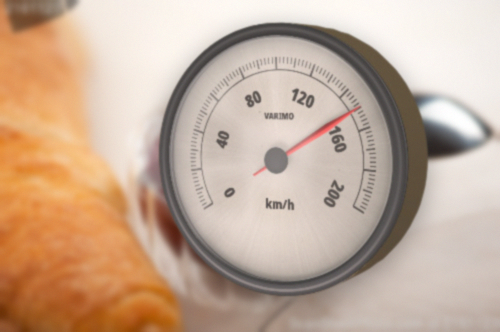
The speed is 150 km/h
